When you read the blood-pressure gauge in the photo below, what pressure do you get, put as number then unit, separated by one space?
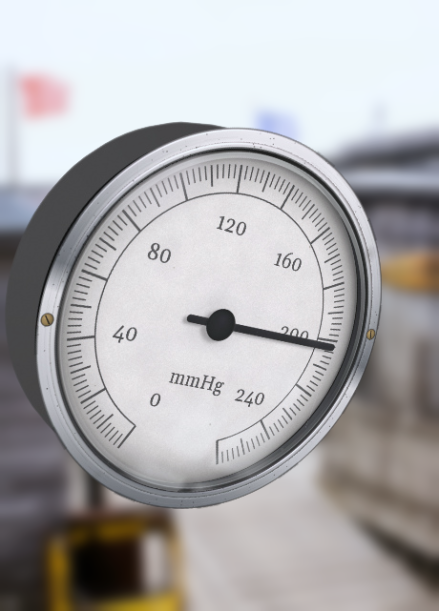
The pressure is 202 mmHg
